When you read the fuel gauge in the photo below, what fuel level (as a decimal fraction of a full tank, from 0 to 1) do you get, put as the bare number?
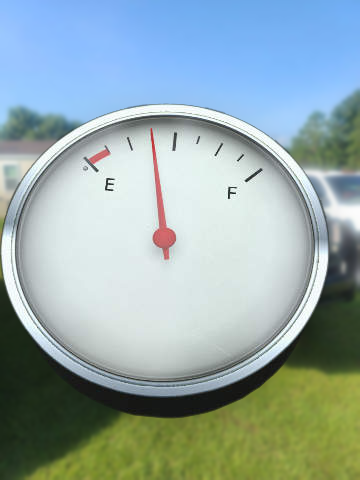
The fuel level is 0.375
